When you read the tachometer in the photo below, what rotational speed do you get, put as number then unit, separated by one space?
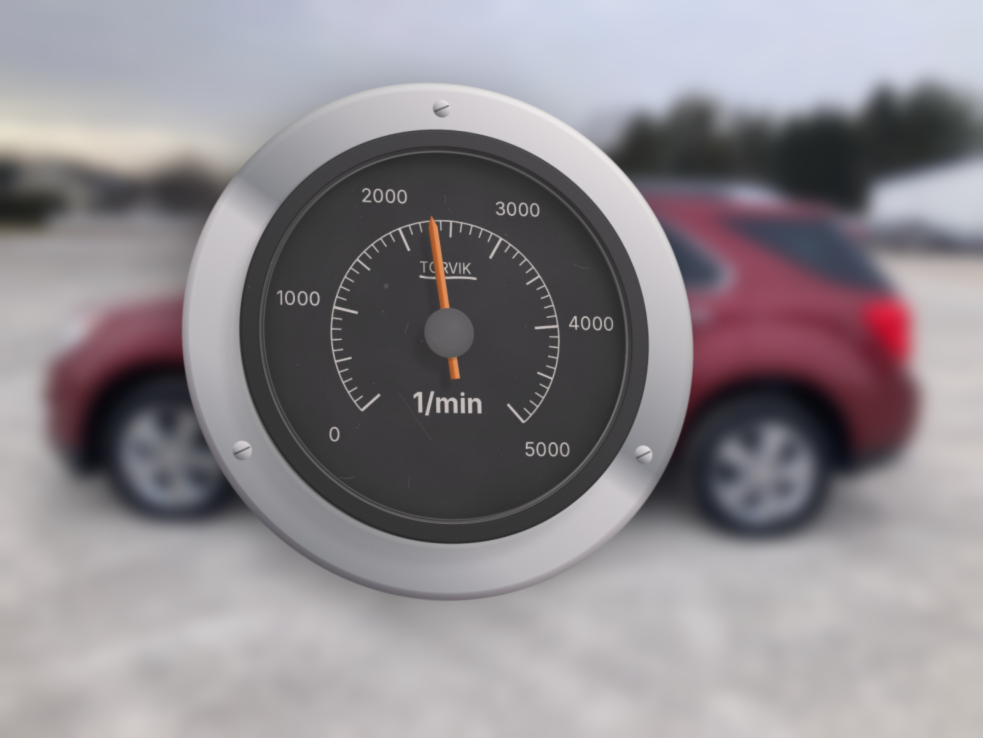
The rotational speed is 2300 rpm
